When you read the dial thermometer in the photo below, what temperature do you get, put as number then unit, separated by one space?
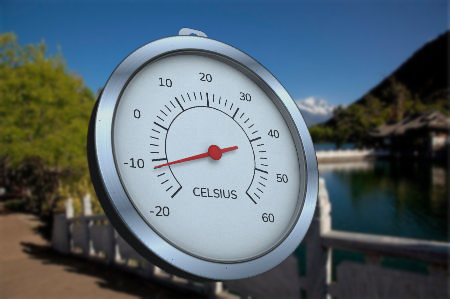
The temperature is -12 °C
